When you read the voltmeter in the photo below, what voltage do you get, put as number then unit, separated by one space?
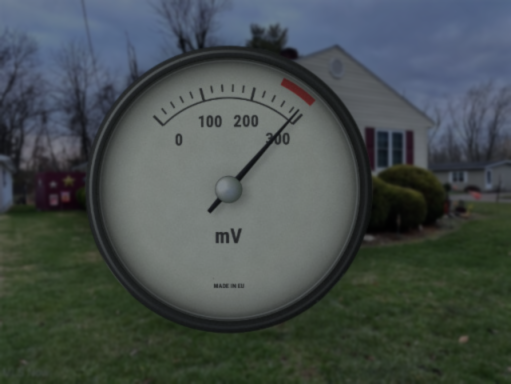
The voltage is 290 mV
